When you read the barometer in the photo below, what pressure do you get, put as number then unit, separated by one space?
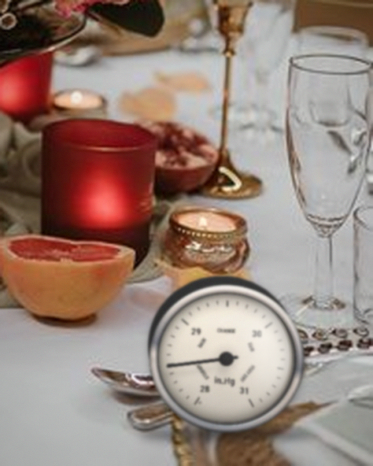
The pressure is 28.5 inHg
